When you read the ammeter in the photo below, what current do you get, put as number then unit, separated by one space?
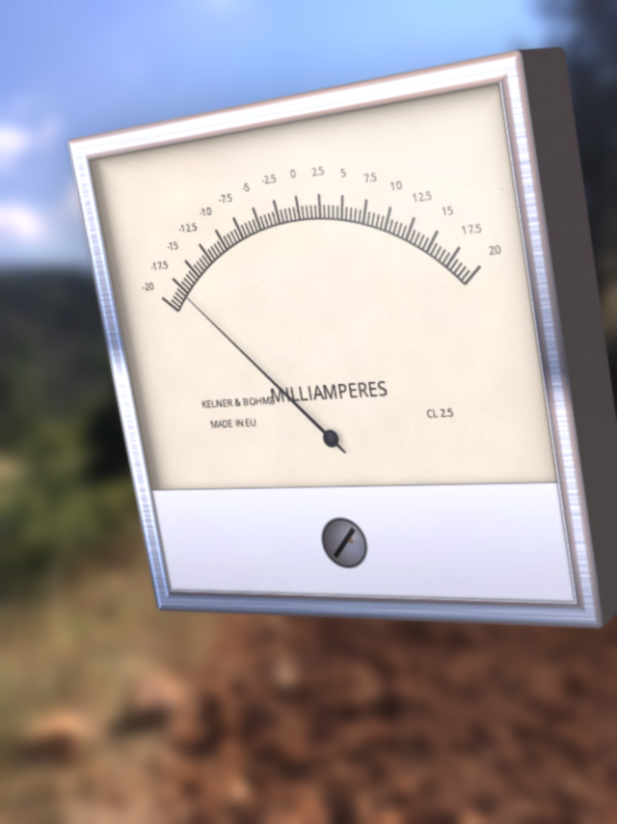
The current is -17.5 mA
